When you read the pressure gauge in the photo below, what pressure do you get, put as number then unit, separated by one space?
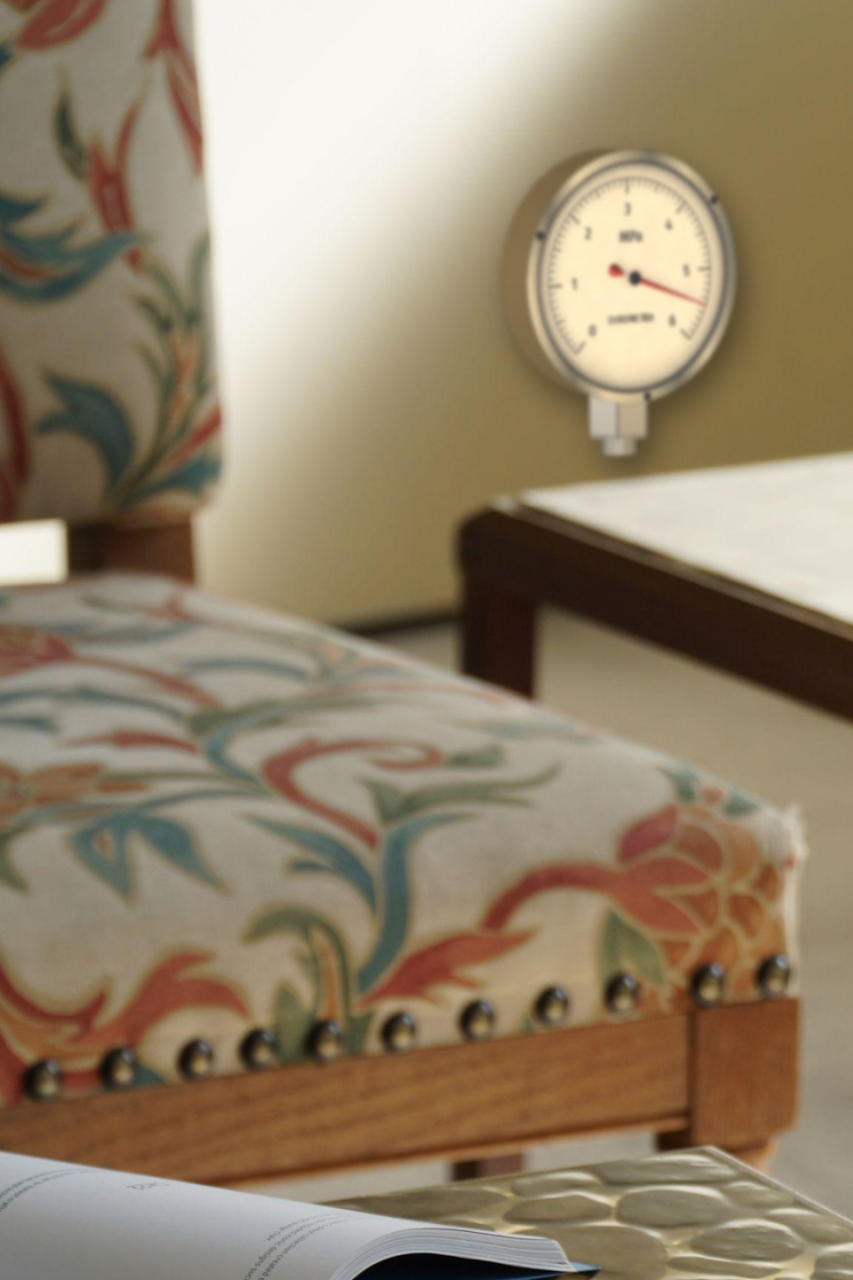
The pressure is 5.5 MPa
